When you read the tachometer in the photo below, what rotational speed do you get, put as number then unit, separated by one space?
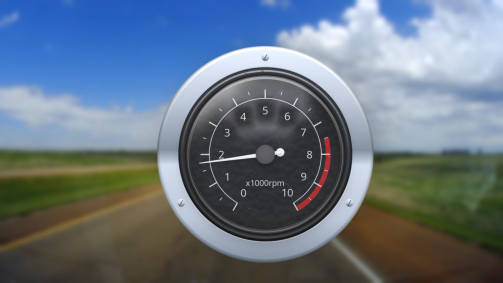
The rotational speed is 1750 rpm
